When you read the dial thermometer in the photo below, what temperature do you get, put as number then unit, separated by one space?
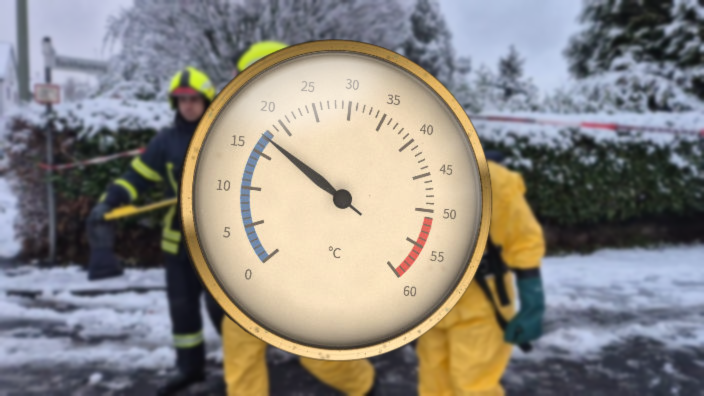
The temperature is 17 °C
